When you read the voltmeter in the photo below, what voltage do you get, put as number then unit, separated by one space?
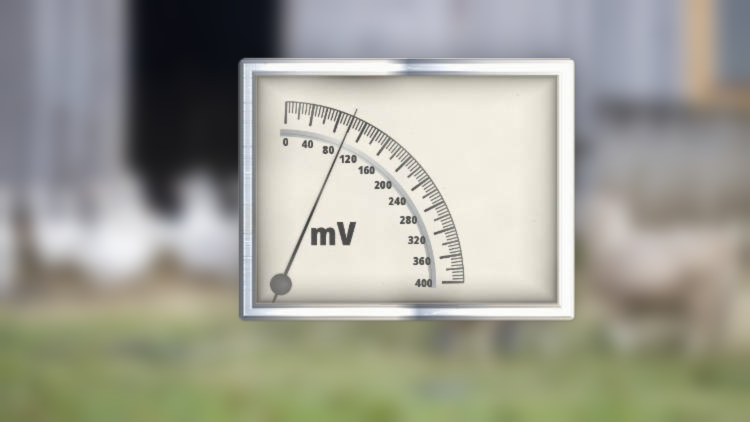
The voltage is 100 mV
